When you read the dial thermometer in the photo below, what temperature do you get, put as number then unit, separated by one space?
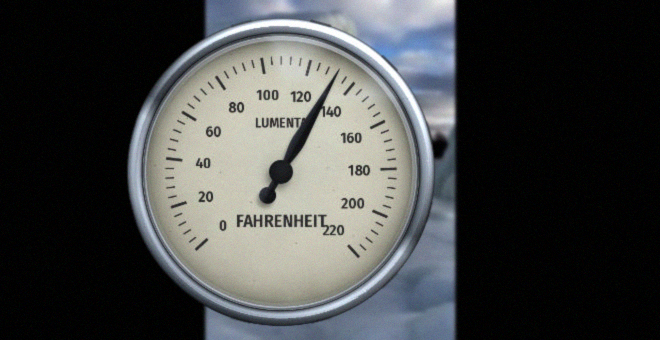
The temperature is 132 °F
